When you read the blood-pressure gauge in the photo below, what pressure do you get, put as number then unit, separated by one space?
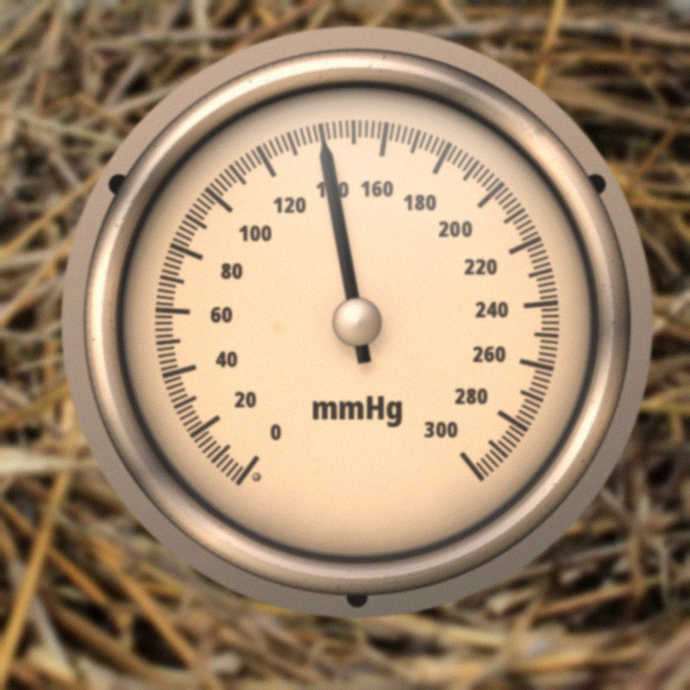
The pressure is 140 mmHg
